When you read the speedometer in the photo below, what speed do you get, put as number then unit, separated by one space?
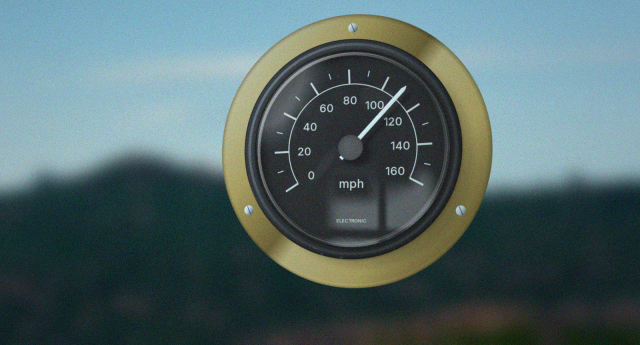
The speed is 110 mph
